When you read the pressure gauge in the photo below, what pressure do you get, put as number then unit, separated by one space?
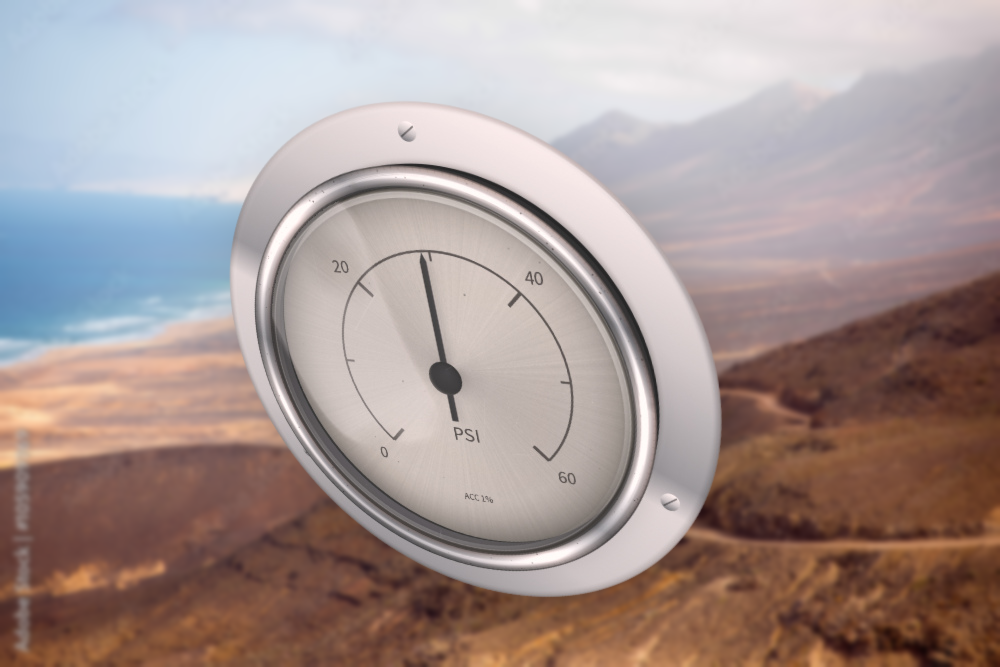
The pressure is 30 psi
